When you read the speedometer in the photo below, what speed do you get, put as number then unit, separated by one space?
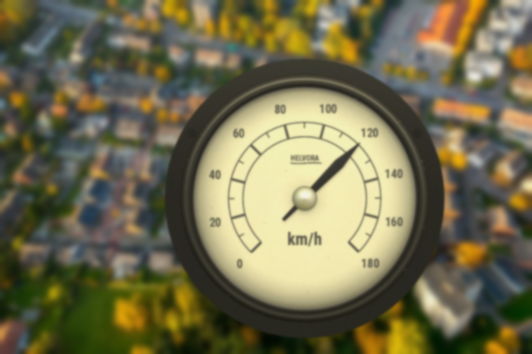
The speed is 120 km/h
